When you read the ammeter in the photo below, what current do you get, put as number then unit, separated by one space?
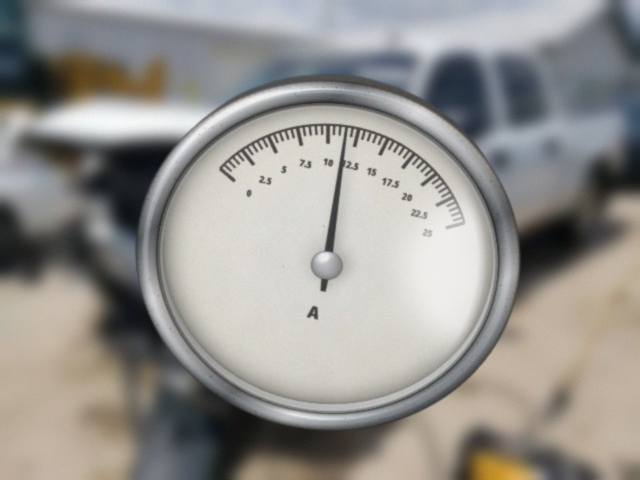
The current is 11.5 A
